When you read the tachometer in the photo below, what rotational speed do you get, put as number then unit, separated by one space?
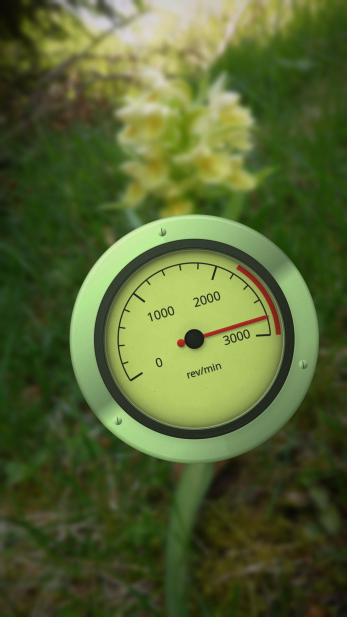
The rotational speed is 2800 rpm
